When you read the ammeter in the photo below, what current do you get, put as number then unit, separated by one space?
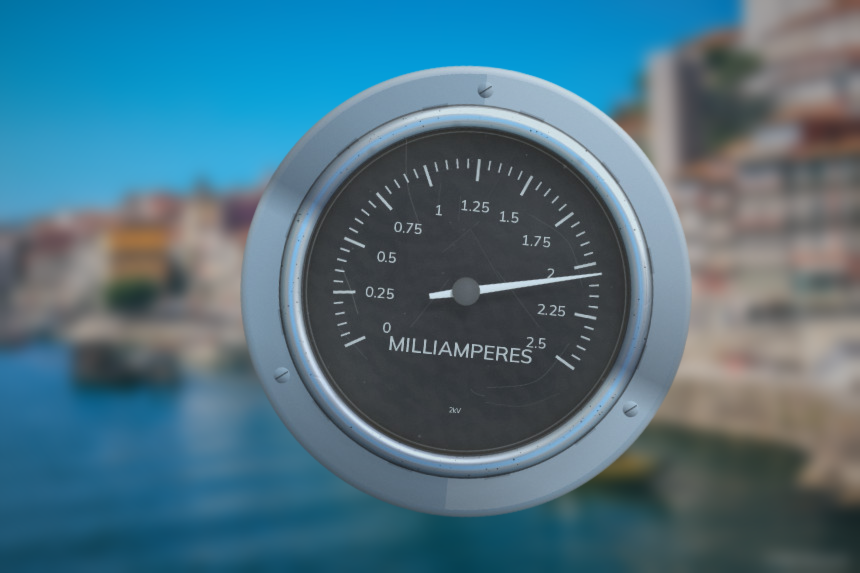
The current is 2.05 mA
